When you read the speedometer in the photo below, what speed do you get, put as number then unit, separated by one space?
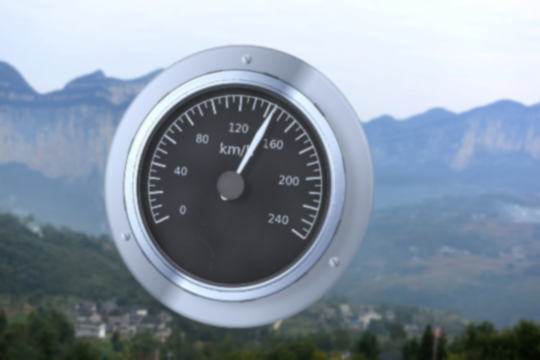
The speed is 145 km/h
